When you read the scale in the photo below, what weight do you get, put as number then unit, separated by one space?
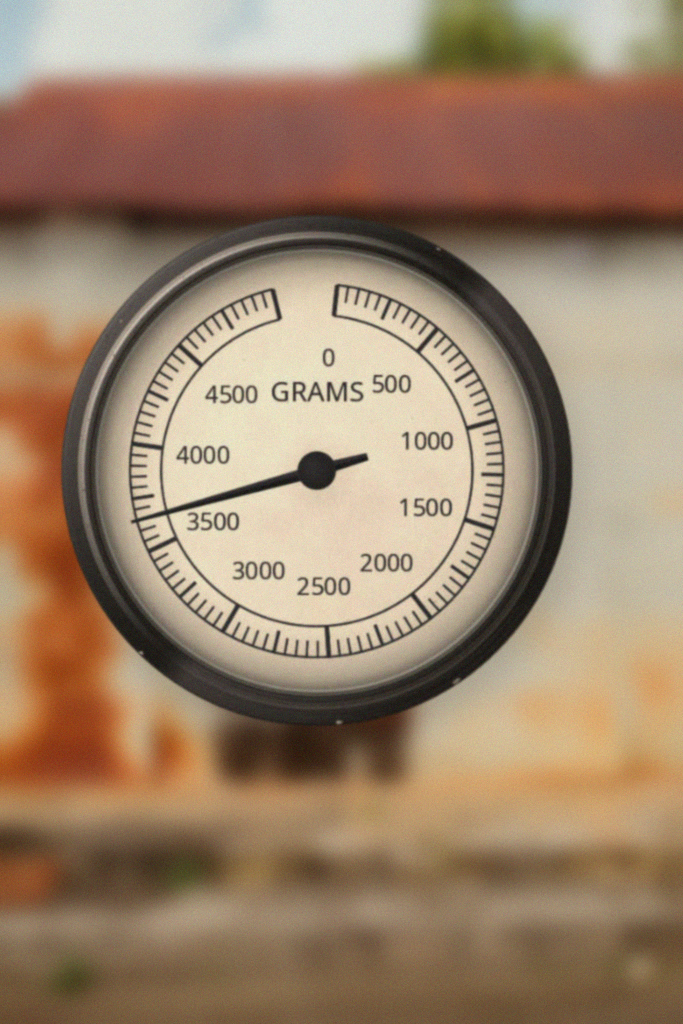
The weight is 3650 g
